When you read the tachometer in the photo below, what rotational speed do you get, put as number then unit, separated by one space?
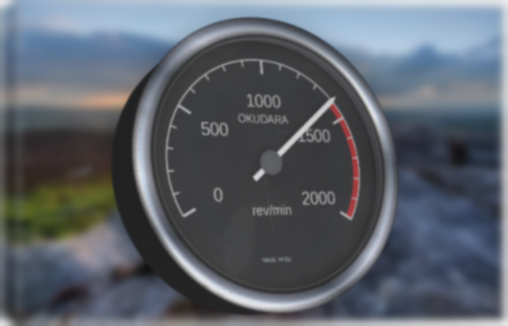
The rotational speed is 1400 rpm
